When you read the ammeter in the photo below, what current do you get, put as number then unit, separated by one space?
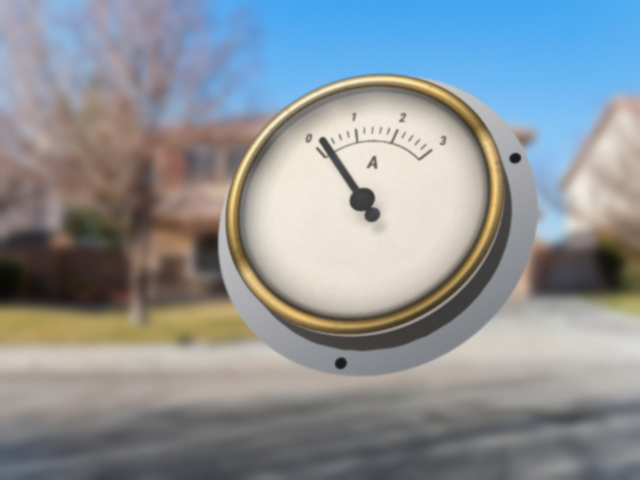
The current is 0.2 A
